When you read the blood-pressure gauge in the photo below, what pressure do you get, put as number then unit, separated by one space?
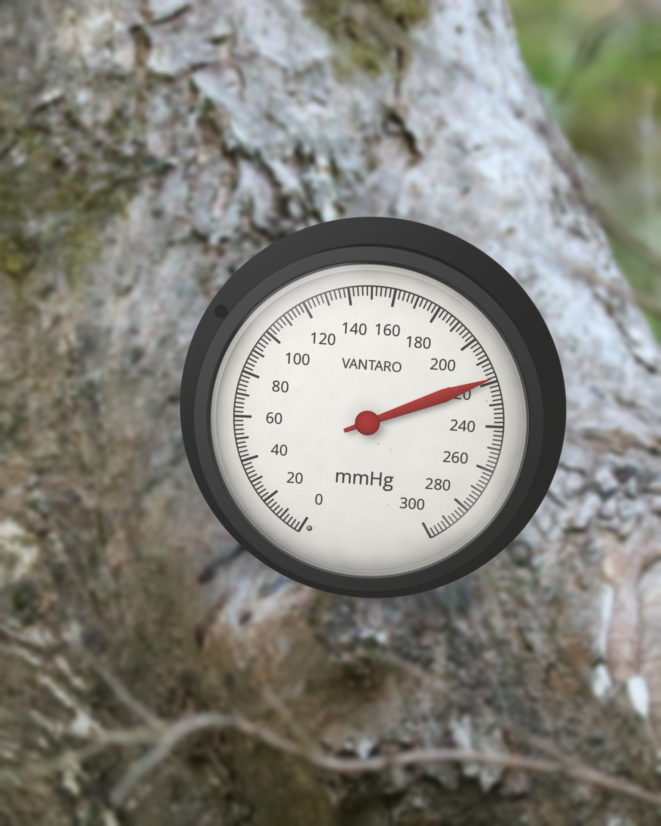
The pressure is 218 mmHg
